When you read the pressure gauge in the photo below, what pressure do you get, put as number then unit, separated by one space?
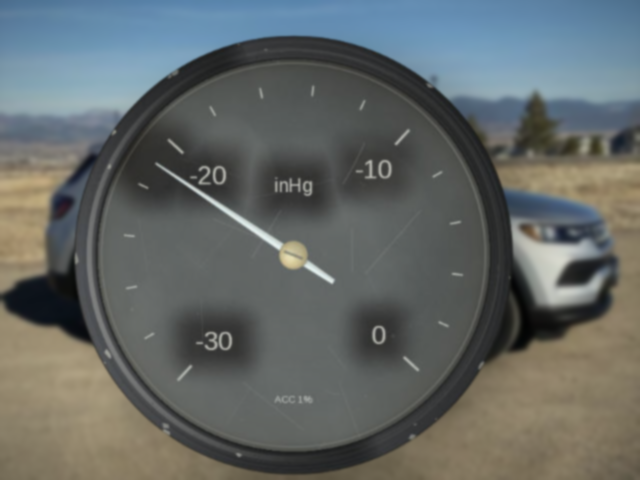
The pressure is -21 inHg
